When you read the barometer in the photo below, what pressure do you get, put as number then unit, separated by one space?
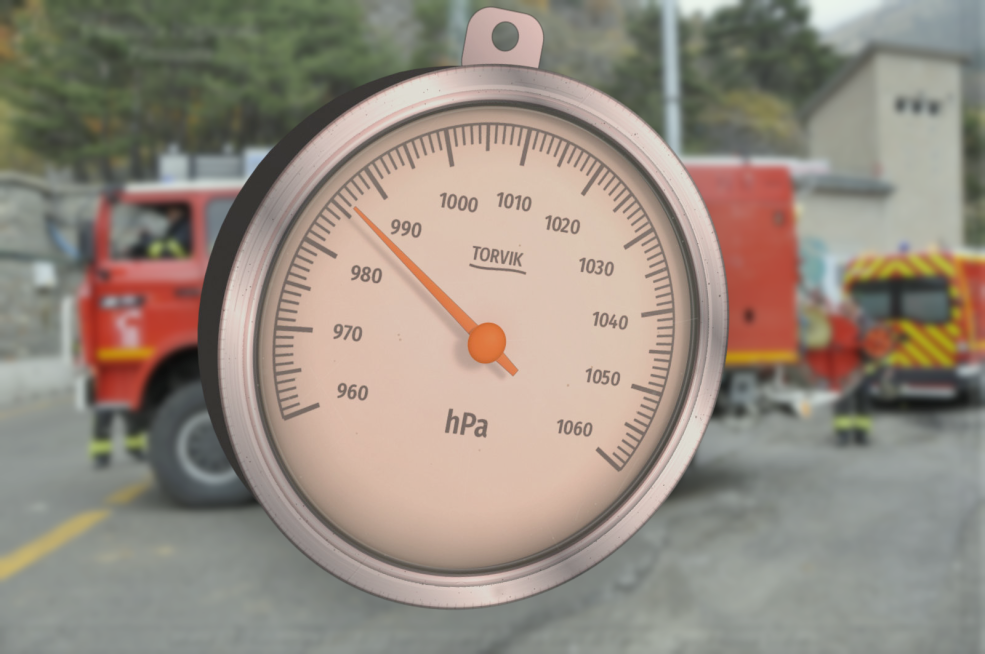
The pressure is 986 hPa
